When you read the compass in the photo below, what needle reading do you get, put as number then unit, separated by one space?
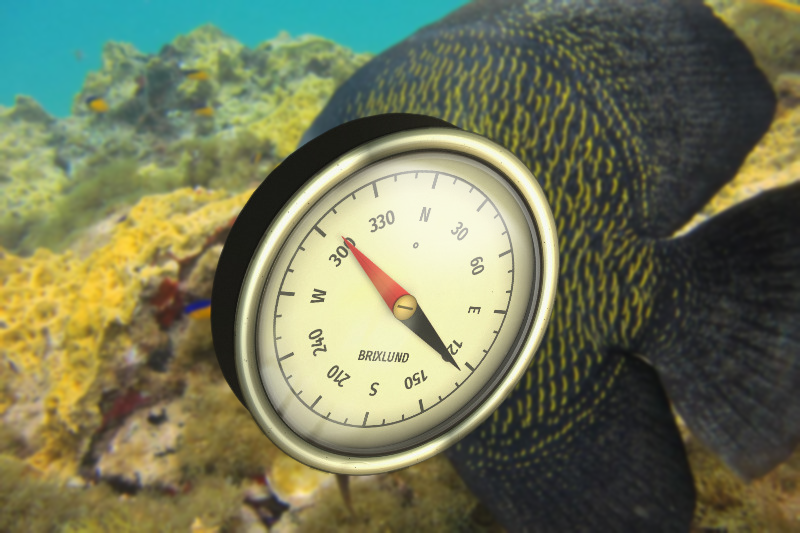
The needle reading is 305 °
